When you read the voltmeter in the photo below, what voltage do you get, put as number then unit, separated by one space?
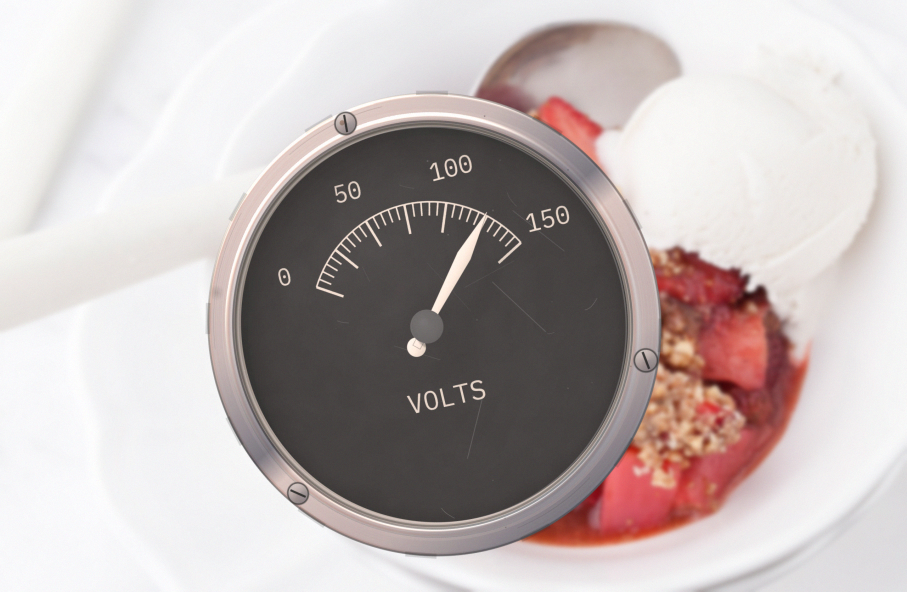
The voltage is 125 V
